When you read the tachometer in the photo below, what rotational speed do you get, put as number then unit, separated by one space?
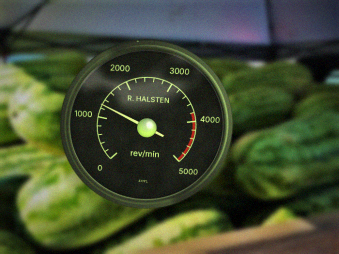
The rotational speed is 1300 rpm
